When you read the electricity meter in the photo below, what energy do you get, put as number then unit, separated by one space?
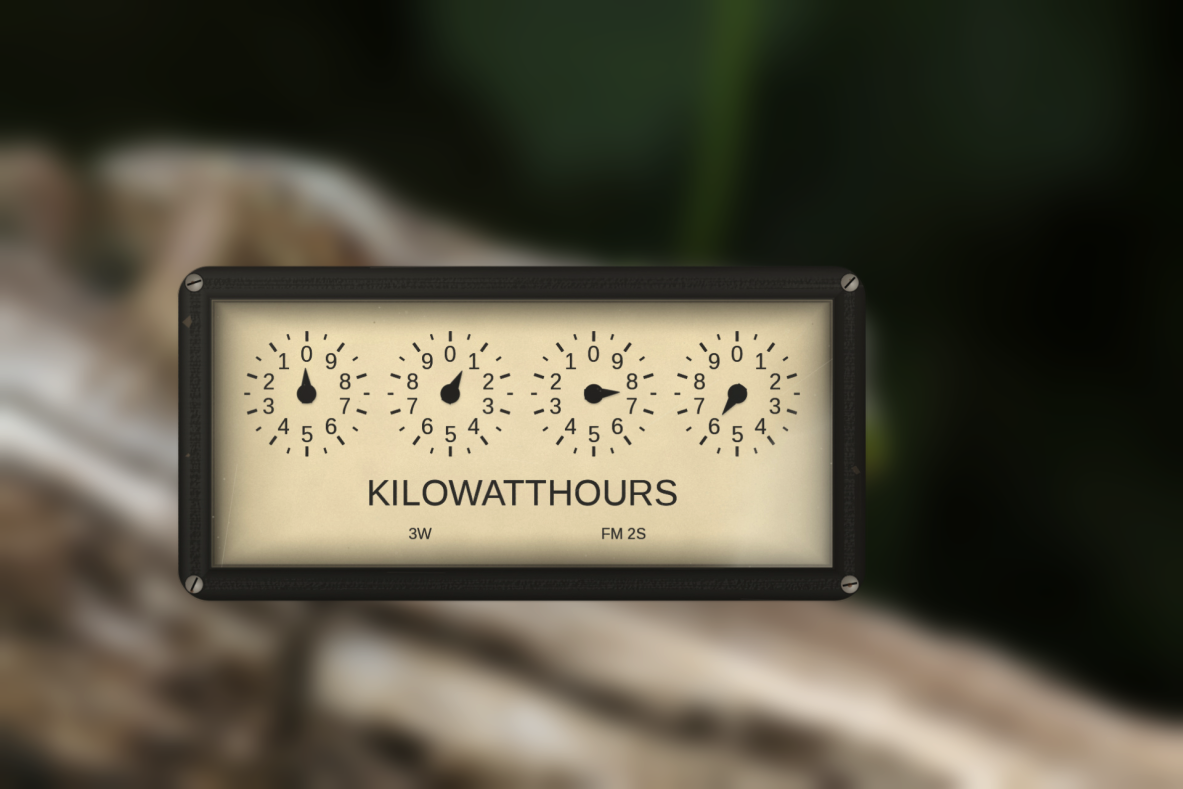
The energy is 76 kWh
